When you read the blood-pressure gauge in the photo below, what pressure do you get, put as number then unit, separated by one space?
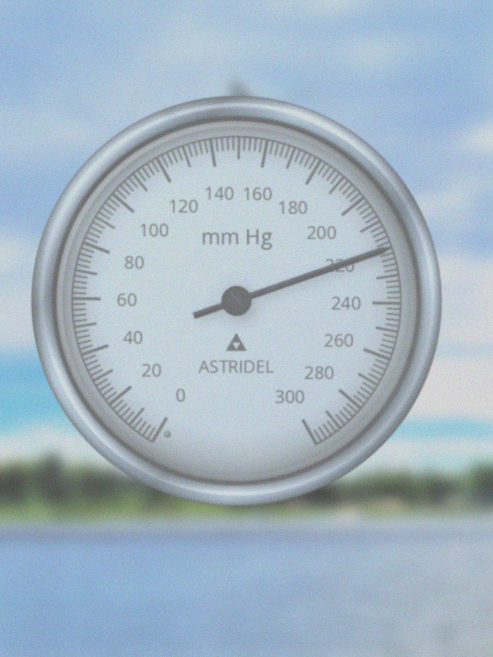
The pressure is 220 mmHg
